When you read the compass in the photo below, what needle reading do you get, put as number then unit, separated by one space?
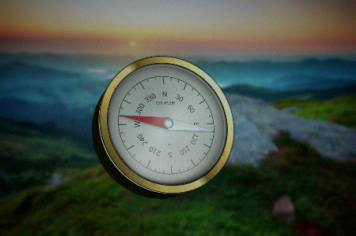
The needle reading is 280 °
